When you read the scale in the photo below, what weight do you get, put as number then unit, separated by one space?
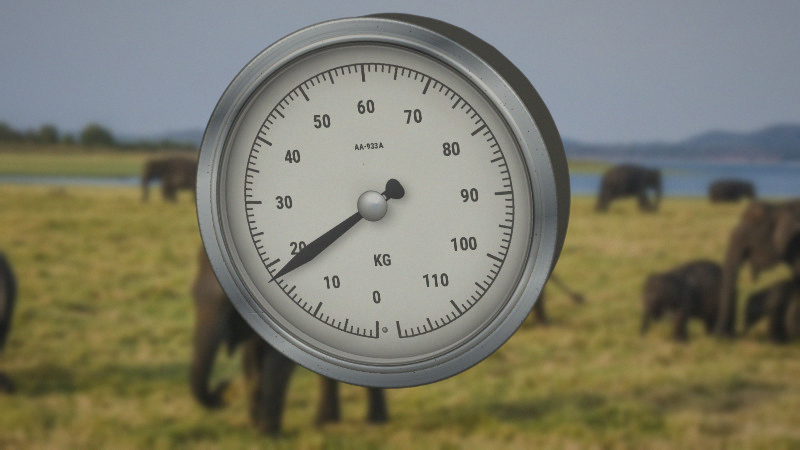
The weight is 18 kg
